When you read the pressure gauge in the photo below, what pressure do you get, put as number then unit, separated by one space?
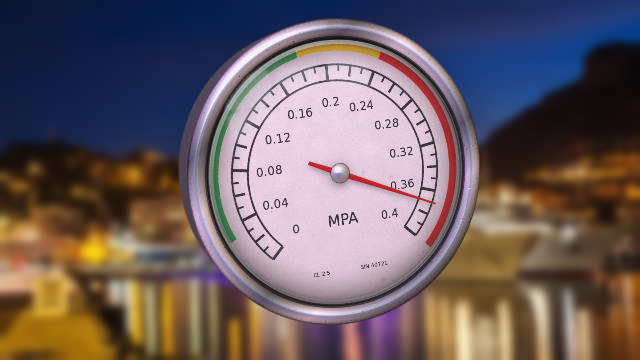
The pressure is 0.37 MPa
